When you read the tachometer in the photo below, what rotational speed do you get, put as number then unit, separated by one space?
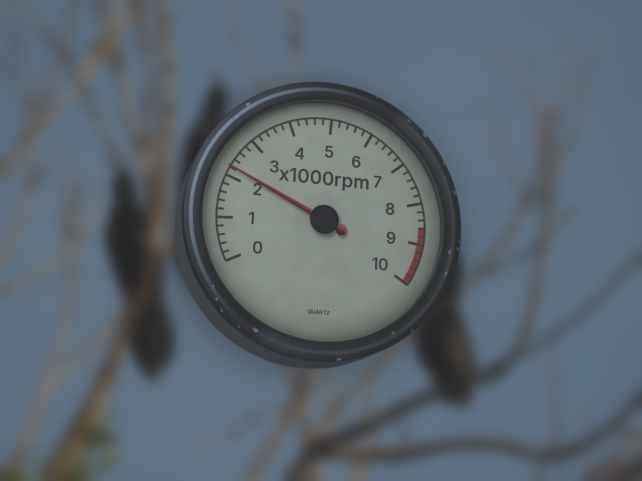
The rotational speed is 2200 rpm
